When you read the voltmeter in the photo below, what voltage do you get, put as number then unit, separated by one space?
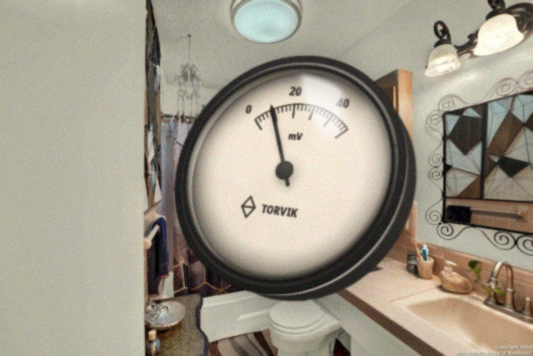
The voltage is 10 mV
